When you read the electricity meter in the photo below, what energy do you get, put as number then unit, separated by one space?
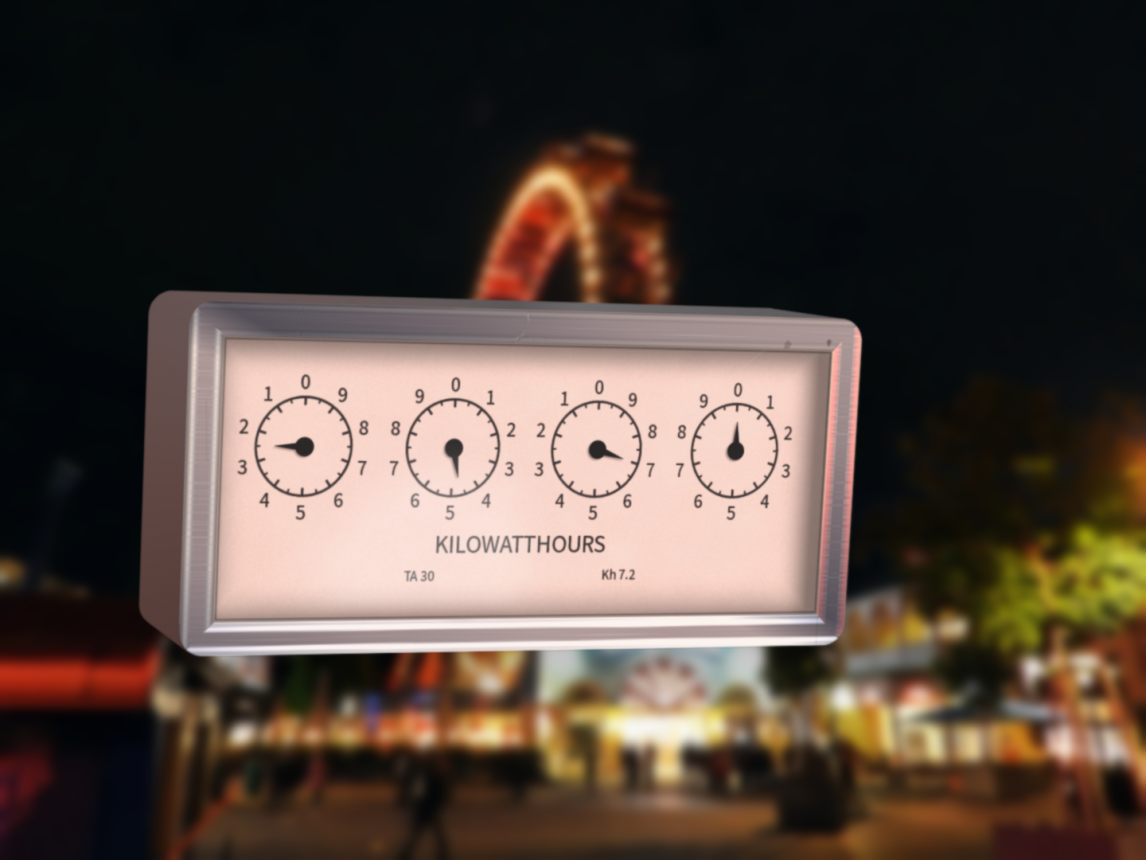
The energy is 2470 kWh
